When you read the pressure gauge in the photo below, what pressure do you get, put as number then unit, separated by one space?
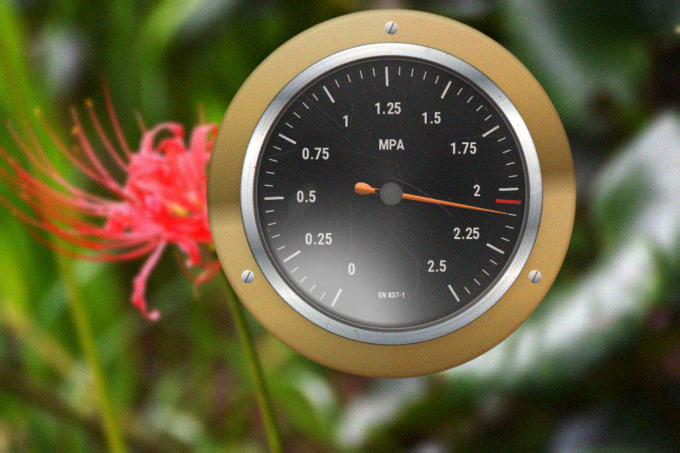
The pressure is 2.1 MPa
